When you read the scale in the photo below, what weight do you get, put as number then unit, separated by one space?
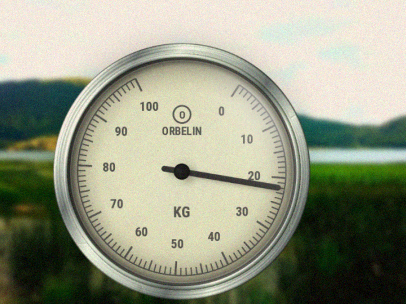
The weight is 22 kg
